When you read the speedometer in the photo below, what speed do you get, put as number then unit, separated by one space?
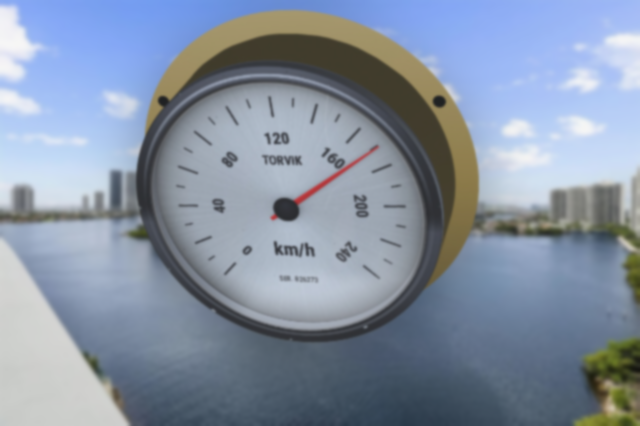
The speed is 170 km/h
